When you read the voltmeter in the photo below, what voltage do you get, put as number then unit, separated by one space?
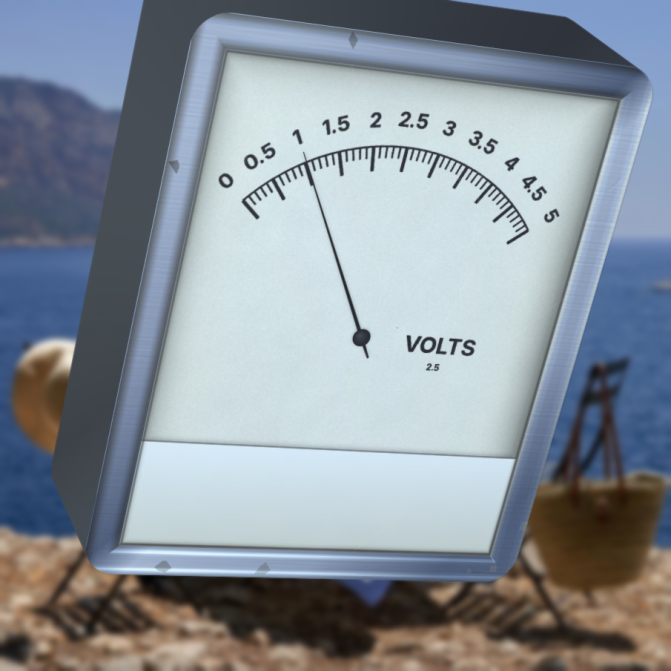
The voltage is 1 V
